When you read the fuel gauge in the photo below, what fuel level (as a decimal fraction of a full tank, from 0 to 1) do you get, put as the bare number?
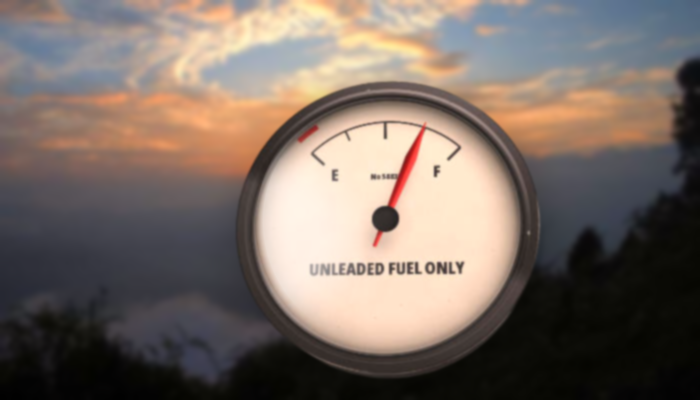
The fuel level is 0.75
